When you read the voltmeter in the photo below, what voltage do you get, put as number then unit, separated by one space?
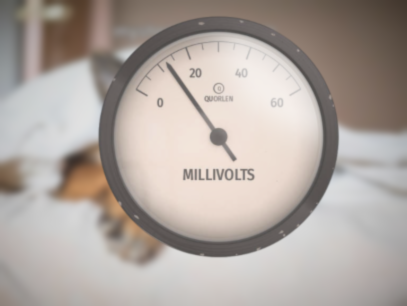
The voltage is 12.5 mV
